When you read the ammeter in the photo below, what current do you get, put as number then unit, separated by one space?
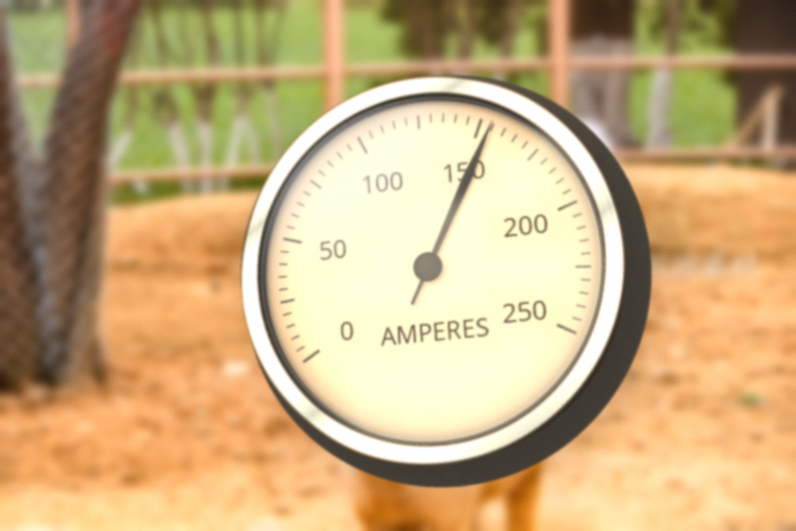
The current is 155 A
